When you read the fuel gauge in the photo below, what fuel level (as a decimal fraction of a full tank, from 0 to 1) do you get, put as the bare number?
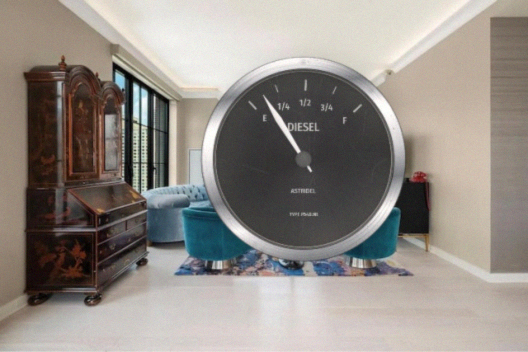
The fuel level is 0.125
